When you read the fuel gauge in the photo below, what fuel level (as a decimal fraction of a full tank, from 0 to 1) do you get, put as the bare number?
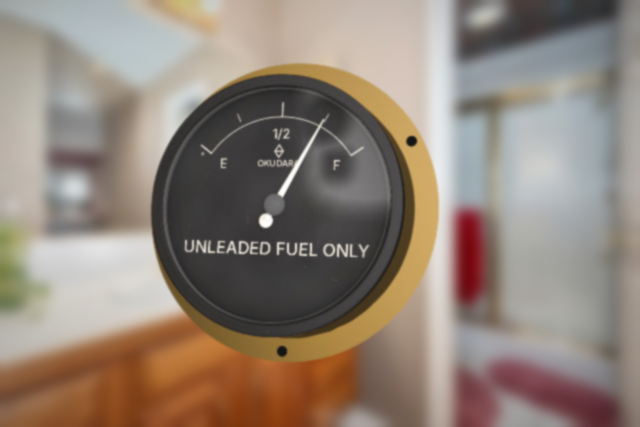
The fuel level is 0.75
